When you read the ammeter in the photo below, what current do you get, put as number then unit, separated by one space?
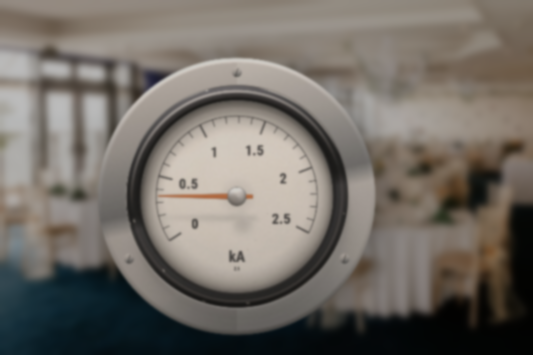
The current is 0.35 kA
